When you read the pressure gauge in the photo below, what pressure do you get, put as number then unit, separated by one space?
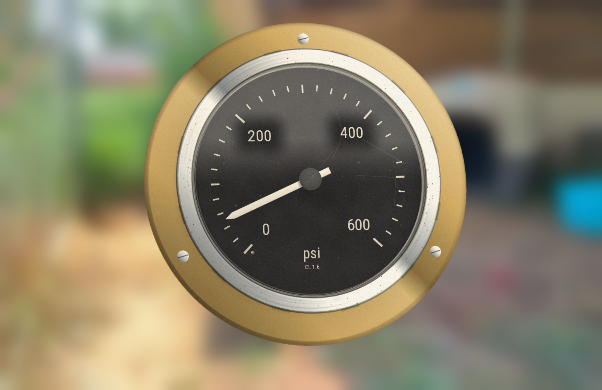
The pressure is 50 psi
